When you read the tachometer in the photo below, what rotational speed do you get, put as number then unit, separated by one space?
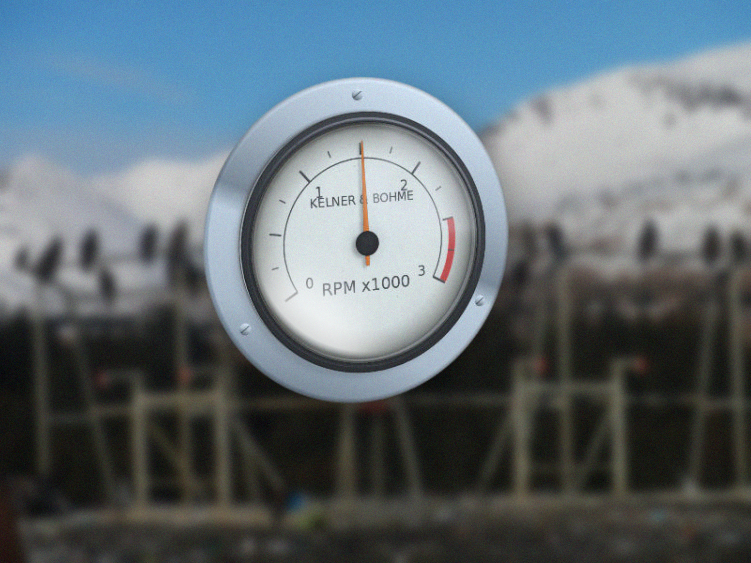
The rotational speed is 1500 rpm
